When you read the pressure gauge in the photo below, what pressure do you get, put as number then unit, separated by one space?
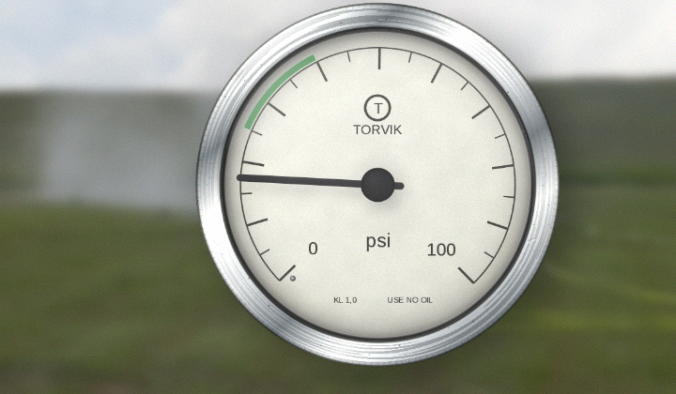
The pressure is 17.5 psi
